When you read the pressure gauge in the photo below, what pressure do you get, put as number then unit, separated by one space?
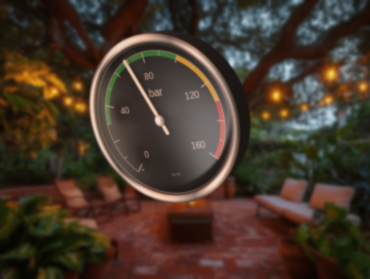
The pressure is 70 bar
